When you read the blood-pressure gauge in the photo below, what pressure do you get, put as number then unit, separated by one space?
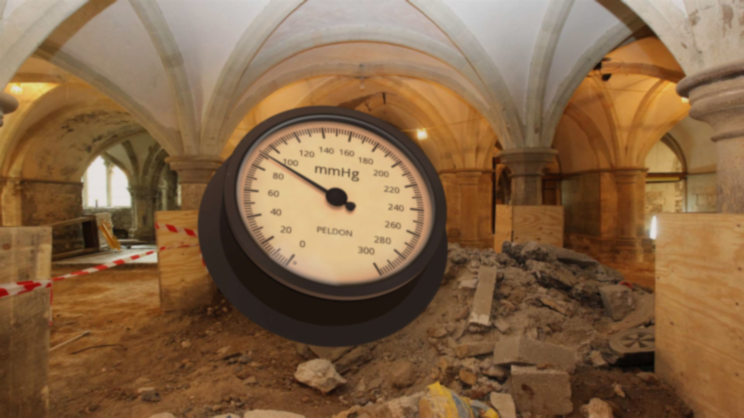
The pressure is 90 mmHg
